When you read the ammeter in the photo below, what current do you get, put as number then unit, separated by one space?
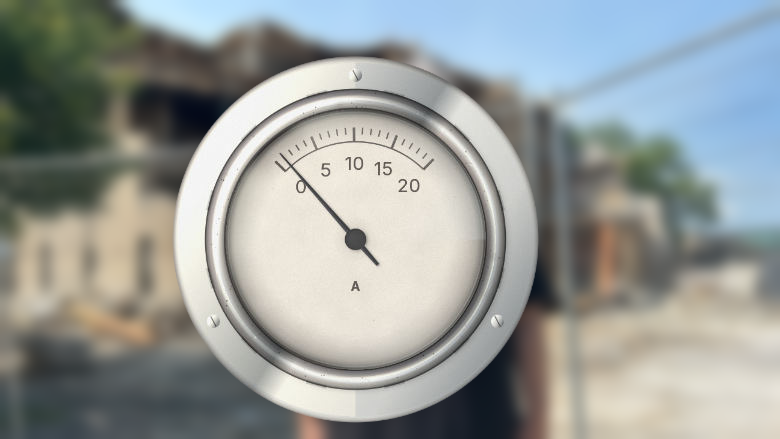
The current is 1 A
